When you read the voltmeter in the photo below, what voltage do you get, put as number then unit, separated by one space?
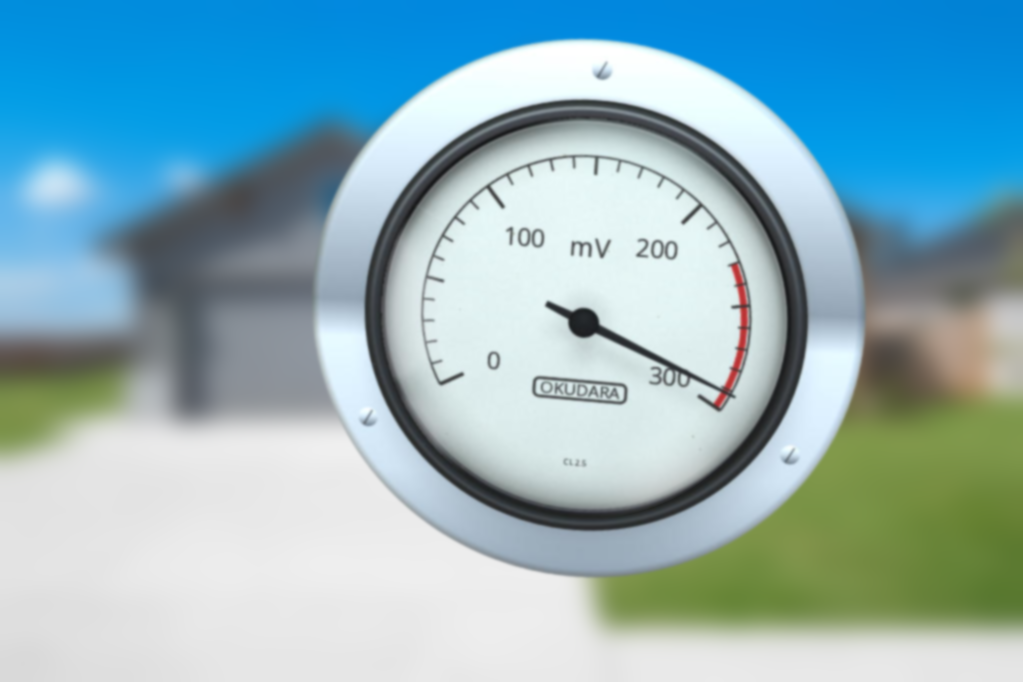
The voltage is 290 mV
